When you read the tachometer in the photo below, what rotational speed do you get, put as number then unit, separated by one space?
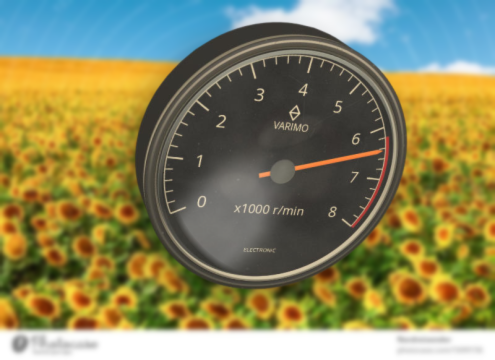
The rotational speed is 6400 rpm
